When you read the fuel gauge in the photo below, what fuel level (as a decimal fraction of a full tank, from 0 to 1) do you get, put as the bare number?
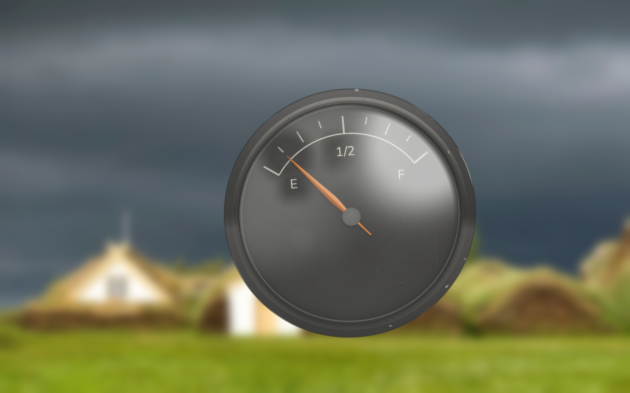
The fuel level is 0.125
